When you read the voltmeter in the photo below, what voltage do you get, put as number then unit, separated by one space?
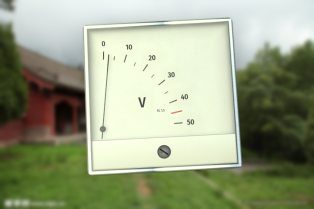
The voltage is 2.5 V
